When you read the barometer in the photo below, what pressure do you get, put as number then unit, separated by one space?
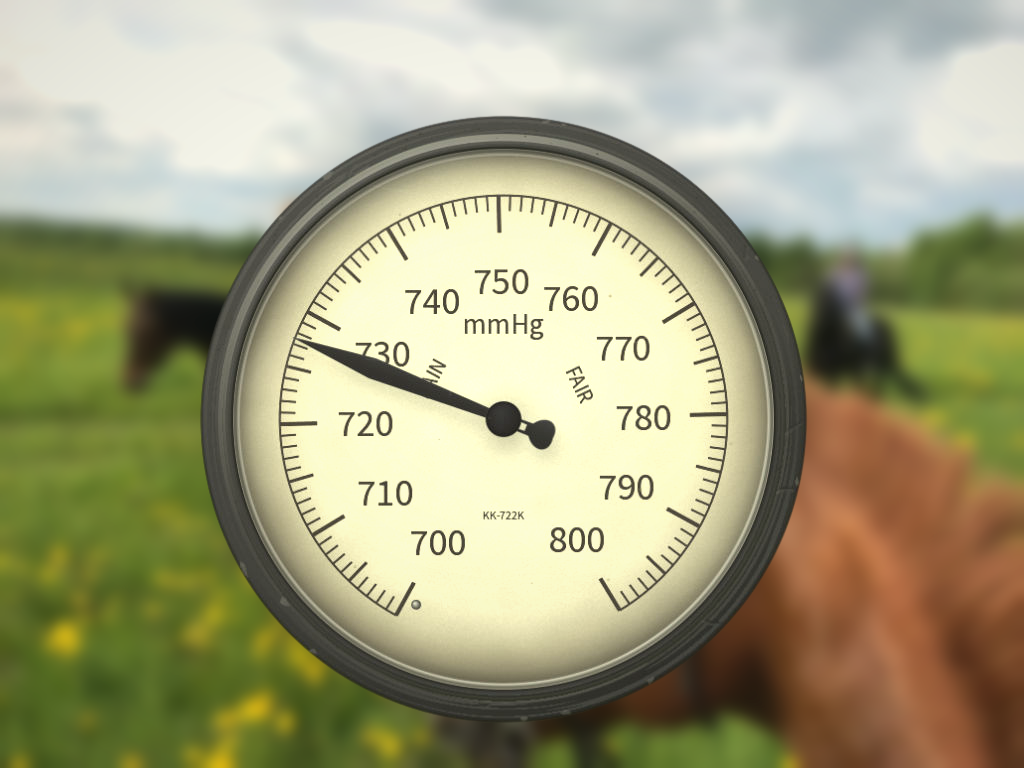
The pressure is 727.5 mmHg
